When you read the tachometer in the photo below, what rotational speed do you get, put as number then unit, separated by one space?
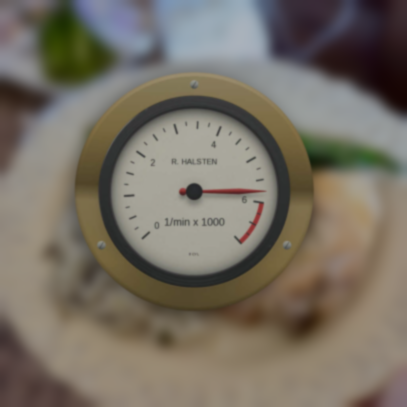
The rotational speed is 5750 rpm
